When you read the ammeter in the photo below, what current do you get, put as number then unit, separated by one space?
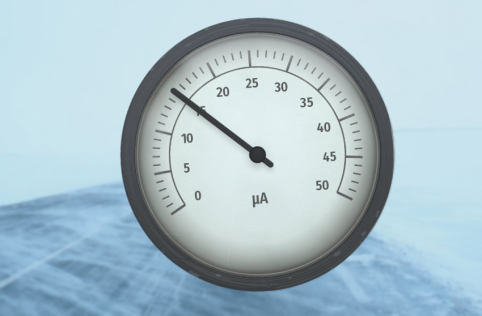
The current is 15 µA
